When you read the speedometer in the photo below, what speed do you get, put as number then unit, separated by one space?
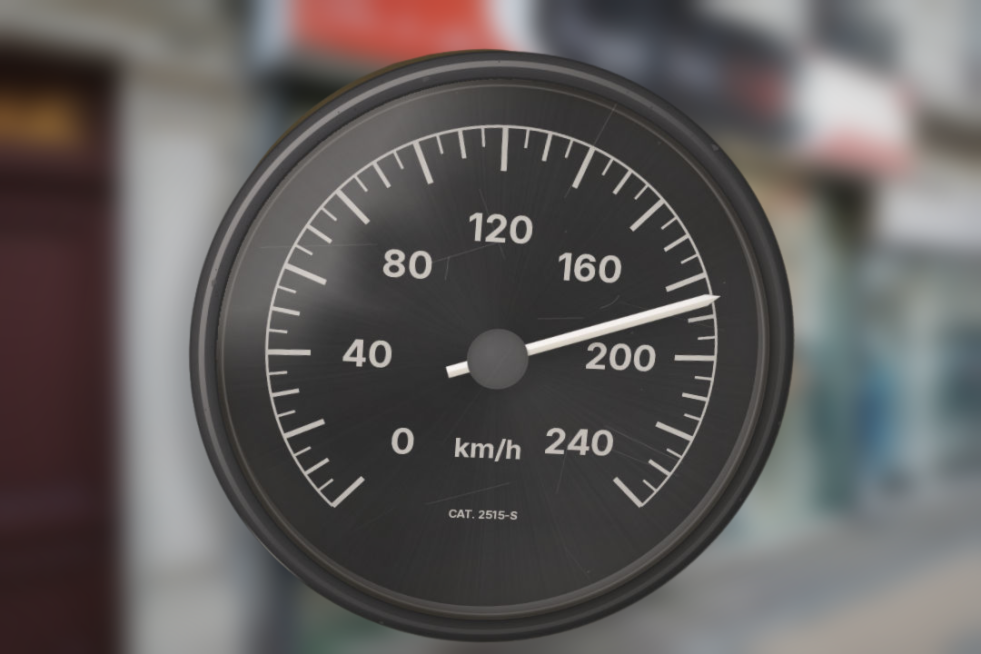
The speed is 185 km/h
